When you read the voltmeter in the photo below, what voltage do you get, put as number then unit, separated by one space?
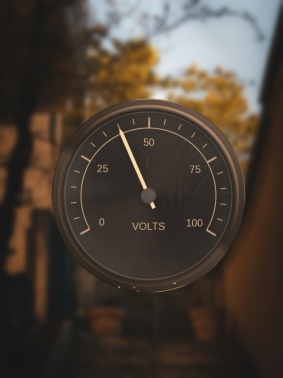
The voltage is 40 V
